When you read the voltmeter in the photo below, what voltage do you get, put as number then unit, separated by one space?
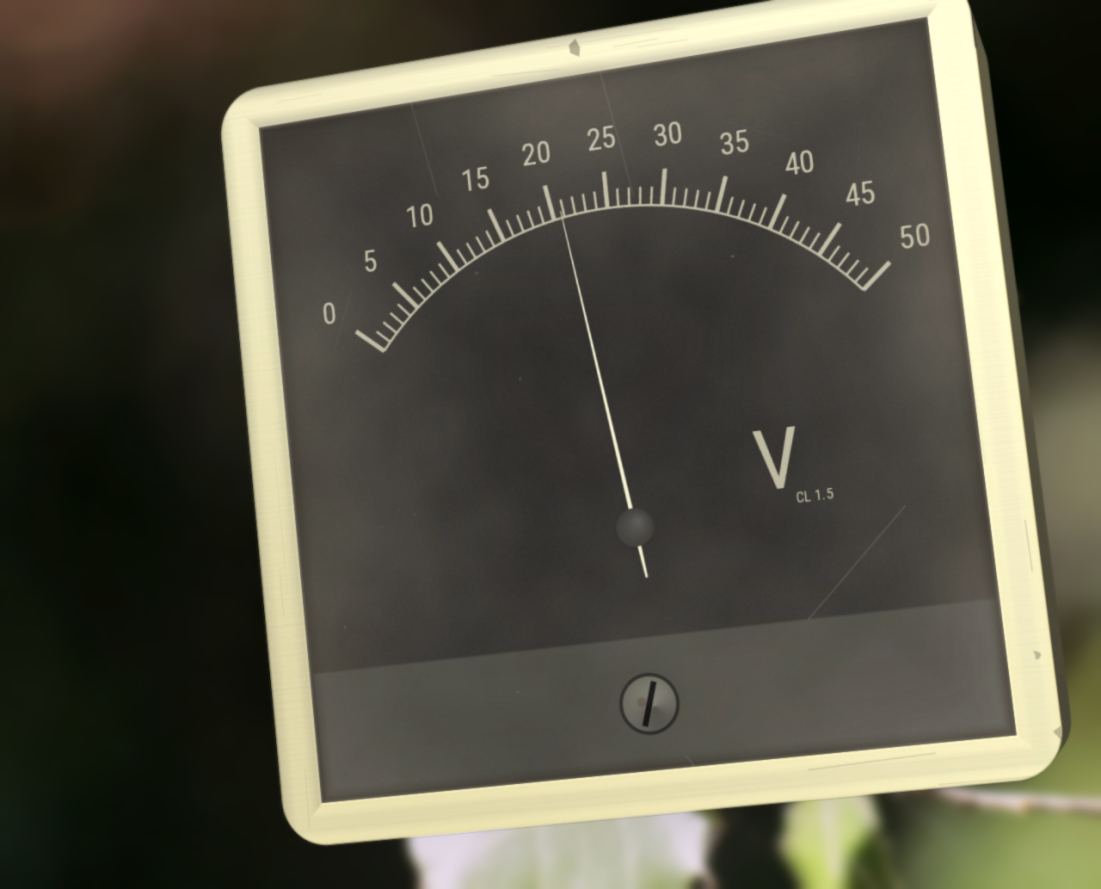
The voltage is 21 V
